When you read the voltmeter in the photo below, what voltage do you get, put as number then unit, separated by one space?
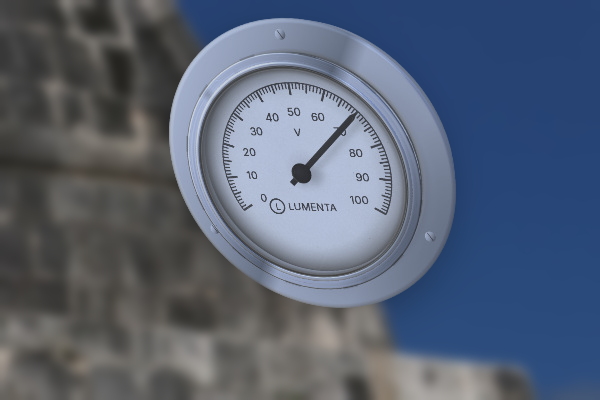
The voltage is 70 V
